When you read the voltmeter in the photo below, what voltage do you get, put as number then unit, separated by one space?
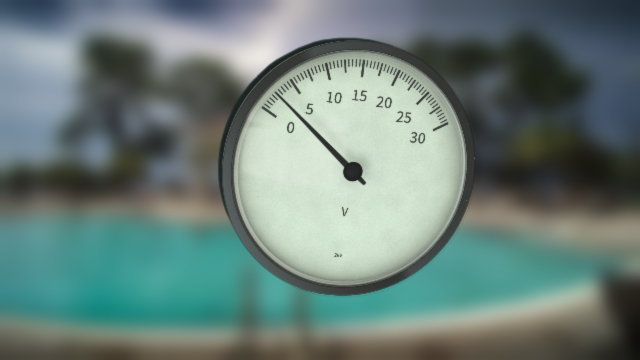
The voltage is 2.5 V
